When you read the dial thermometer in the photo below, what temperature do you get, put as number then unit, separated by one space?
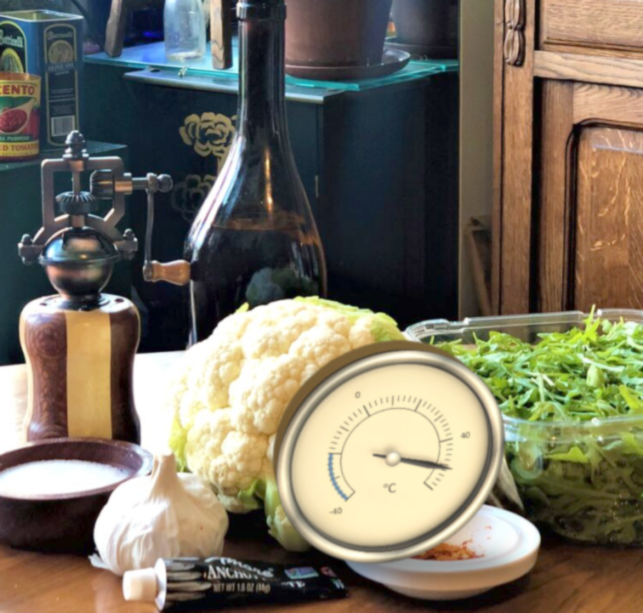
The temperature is 50 °C
